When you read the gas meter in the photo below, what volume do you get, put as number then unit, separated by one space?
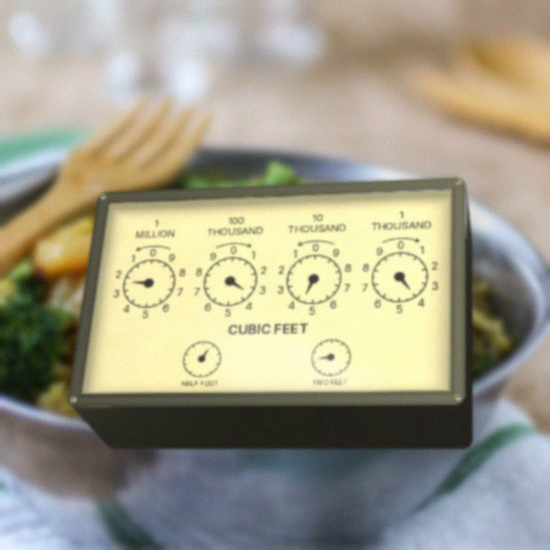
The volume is 234400 ft³
